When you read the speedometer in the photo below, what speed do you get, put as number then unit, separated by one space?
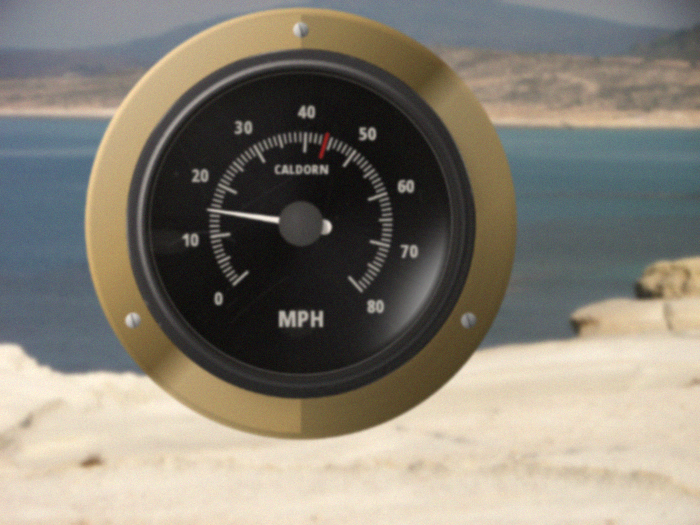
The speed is 15 mph
